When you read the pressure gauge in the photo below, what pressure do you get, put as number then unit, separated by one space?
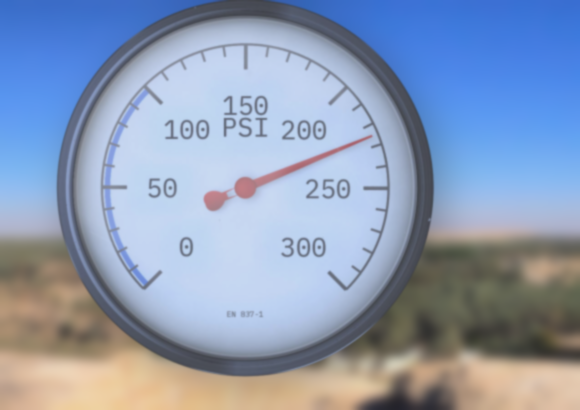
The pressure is 225 psi
